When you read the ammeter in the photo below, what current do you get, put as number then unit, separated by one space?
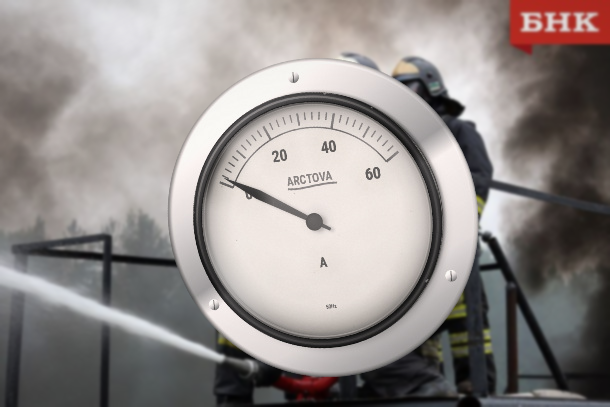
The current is 2 A
